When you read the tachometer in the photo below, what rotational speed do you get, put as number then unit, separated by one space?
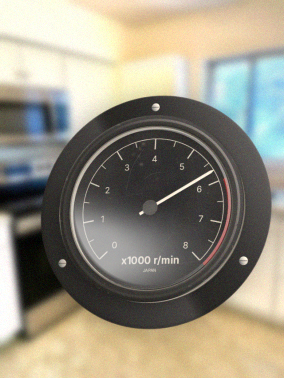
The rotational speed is 5750 rpm
